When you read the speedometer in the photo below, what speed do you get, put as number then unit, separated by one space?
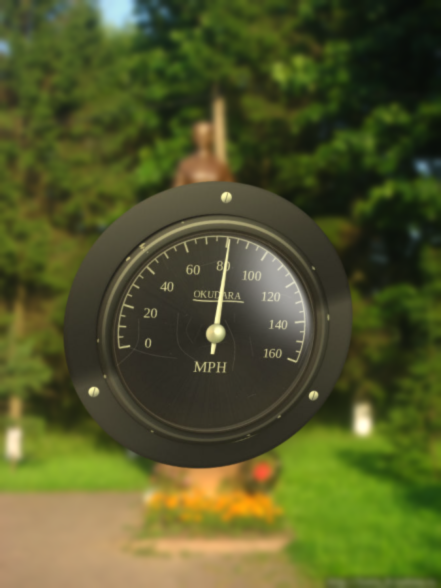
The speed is 80 mph
